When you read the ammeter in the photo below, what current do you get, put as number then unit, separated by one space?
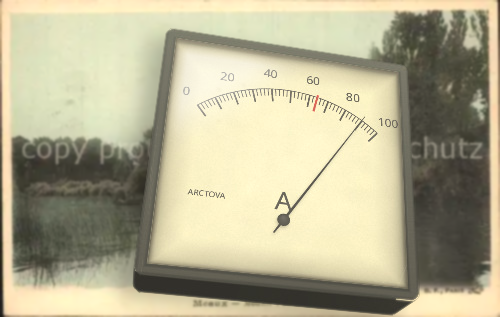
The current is 90 A
